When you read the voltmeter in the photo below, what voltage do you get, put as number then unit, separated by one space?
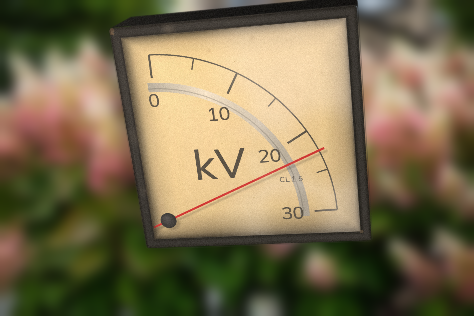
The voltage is 22.5 kV
